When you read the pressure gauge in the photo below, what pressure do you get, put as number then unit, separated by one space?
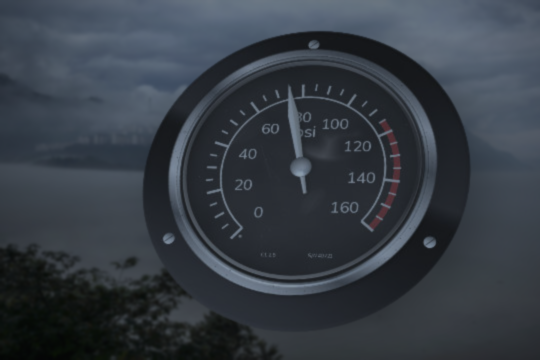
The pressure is 75 psi
